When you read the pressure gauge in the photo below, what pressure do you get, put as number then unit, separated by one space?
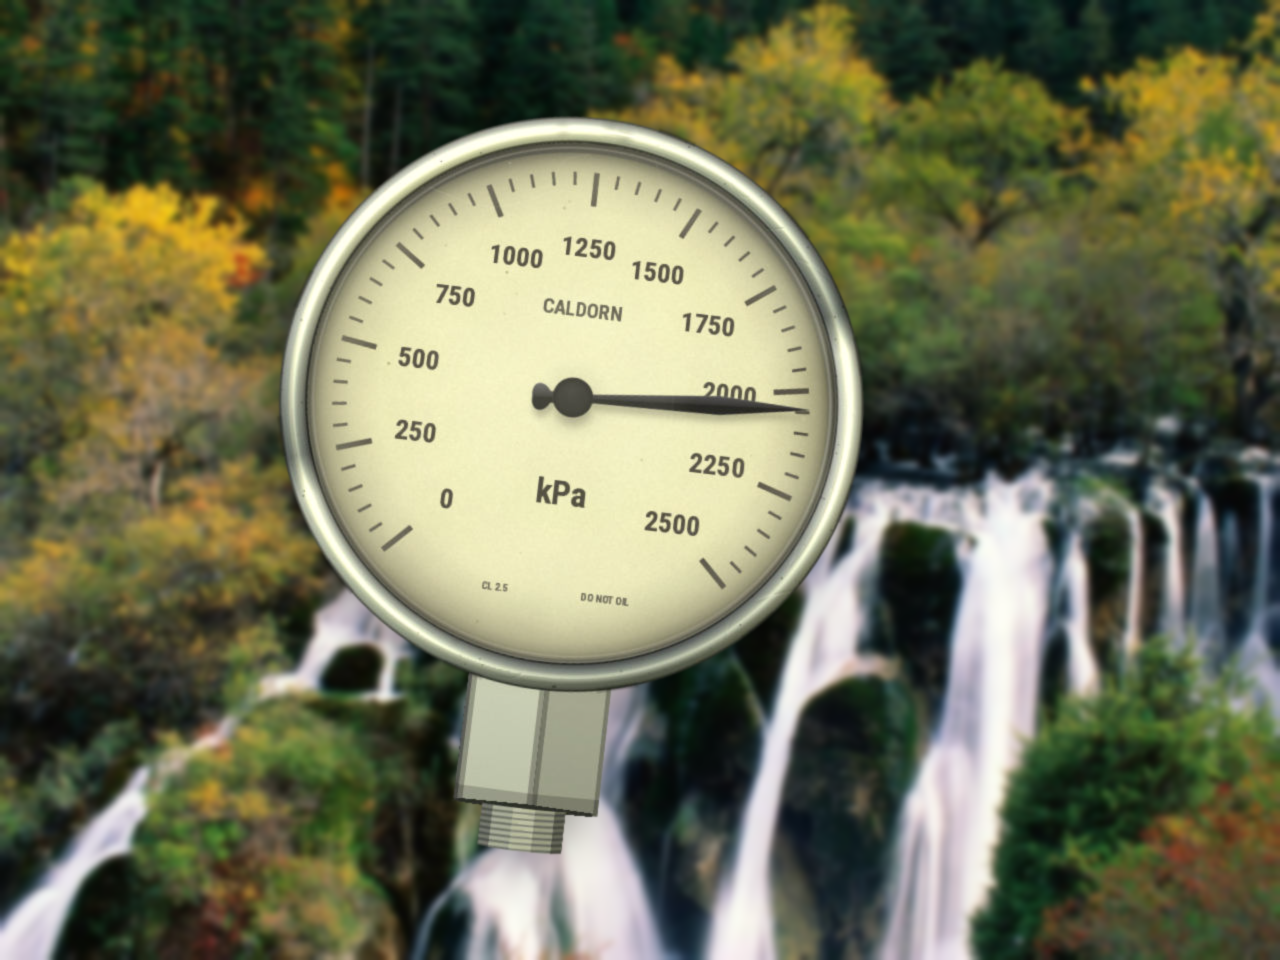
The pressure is 2050 kPa
